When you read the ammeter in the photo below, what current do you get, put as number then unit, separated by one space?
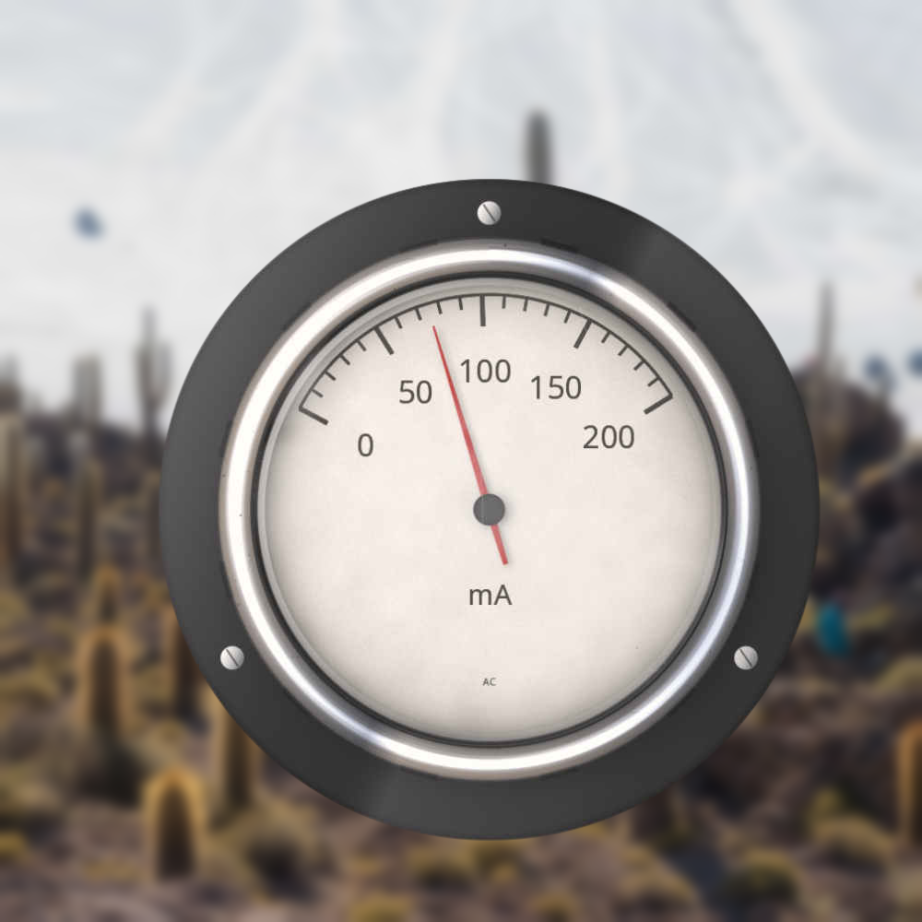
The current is 75 mA
